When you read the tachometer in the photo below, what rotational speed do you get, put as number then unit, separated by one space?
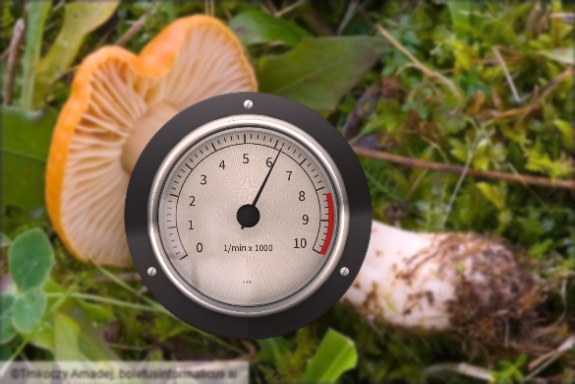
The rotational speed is 6200 rpm
